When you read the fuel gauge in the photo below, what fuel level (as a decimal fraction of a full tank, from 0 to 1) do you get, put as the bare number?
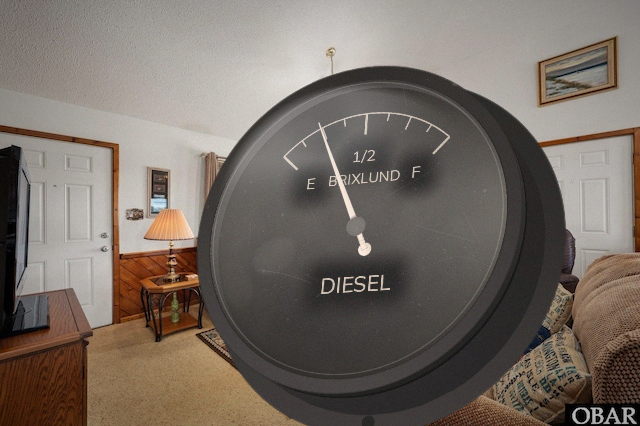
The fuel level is 0.25
